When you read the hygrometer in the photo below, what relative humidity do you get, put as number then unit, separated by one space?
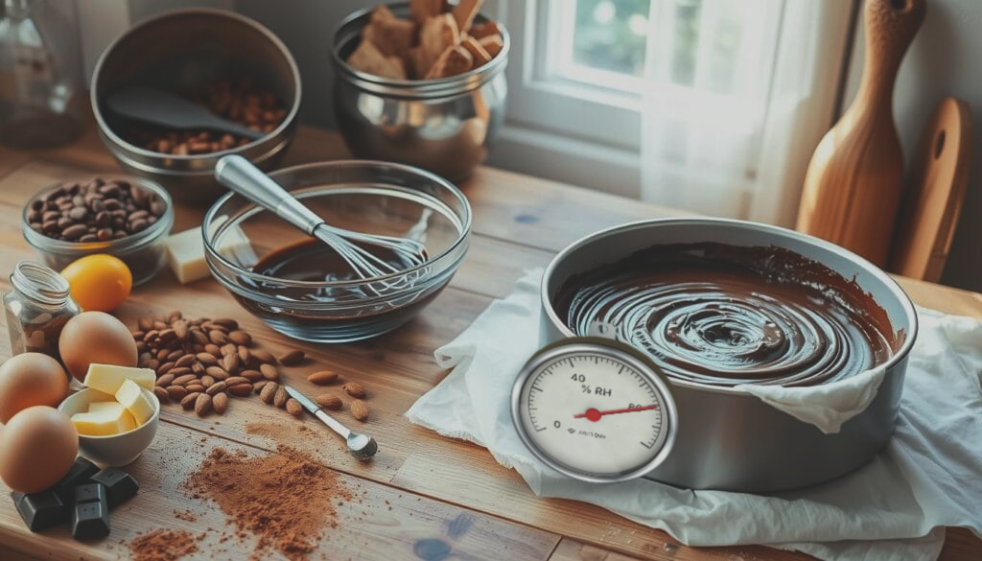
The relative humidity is 80 %
